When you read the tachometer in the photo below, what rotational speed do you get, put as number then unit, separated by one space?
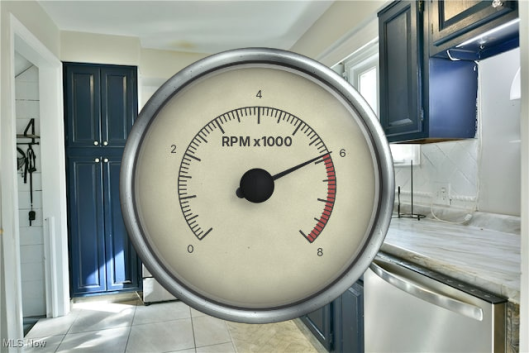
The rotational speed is 5900 rpm
